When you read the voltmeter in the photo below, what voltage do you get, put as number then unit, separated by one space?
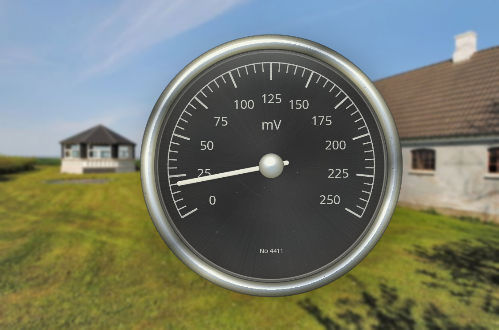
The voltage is 20 mV
